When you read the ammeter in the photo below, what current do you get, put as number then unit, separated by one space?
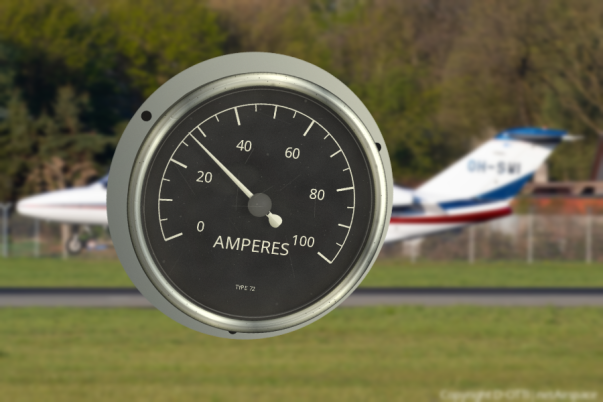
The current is 27.5 A
